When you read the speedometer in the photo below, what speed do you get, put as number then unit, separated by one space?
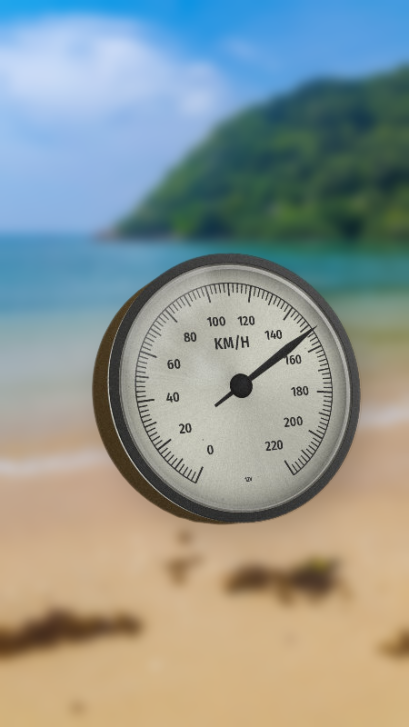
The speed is 152 km/h
